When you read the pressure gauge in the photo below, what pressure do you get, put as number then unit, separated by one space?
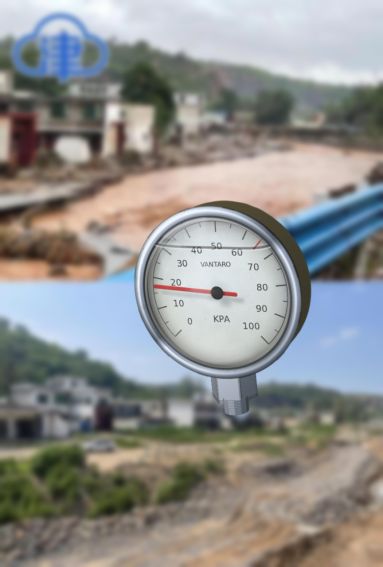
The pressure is 17.5 kPa
